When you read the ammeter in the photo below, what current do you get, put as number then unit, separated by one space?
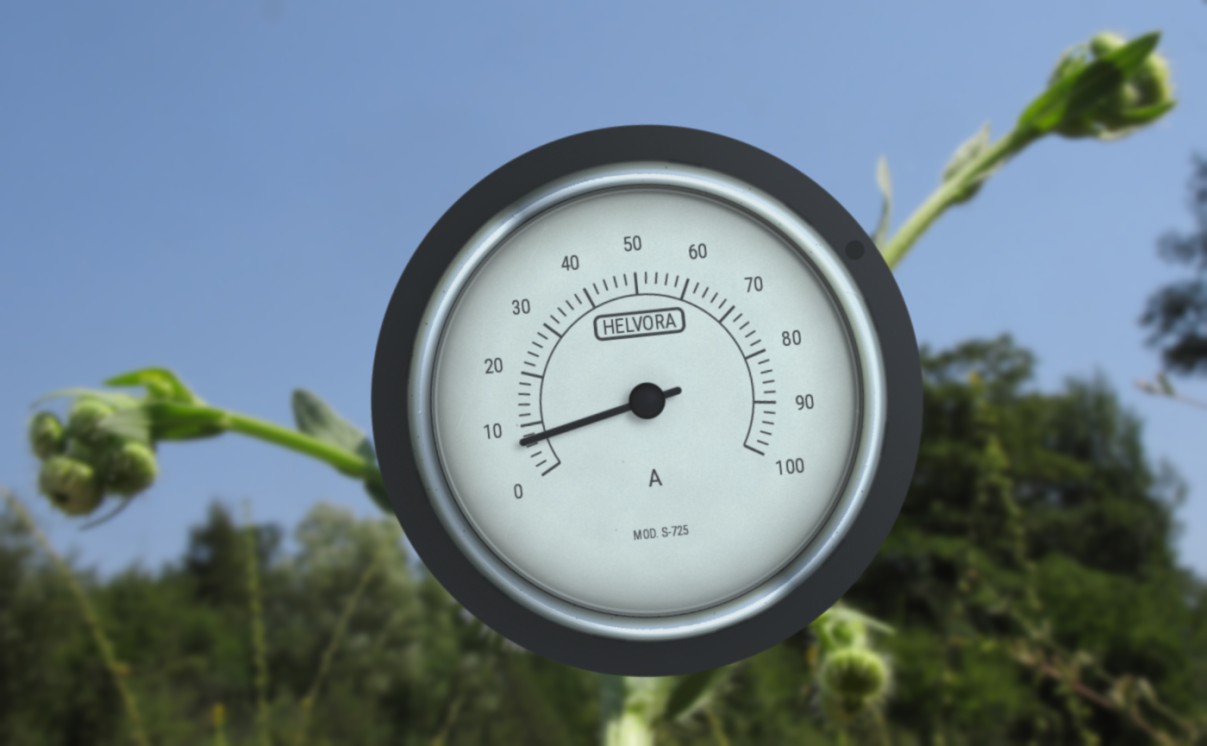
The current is 7 A
